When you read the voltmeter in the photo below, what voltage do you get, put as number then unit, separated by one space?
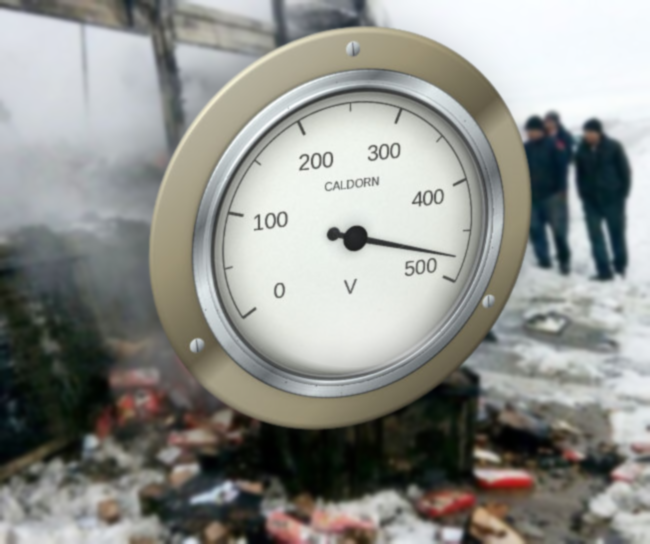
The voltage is 475 V
